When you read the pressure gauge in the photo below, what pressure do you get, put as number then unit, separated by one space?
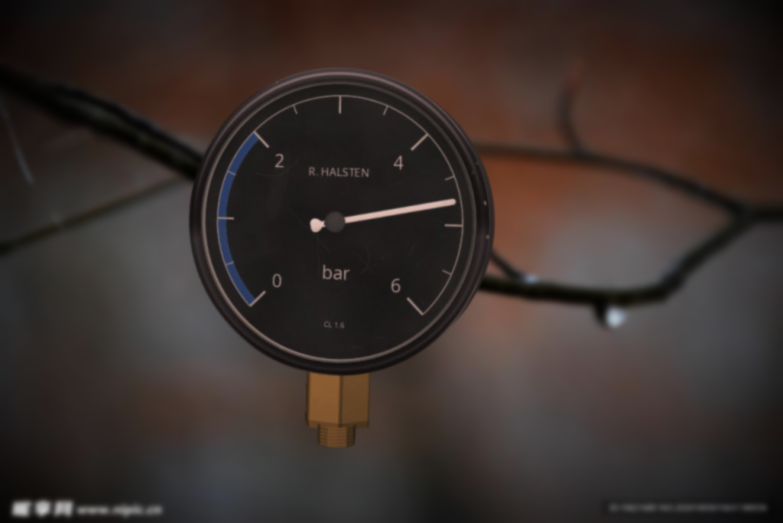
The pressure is 4.75 bar
